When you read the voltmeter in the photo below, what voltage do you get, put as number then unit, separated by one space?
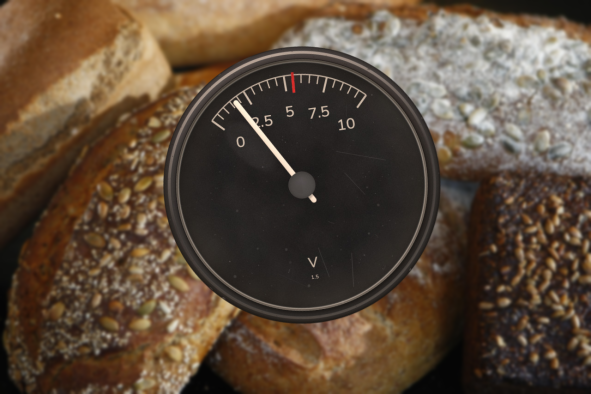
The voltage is 1.75 V
